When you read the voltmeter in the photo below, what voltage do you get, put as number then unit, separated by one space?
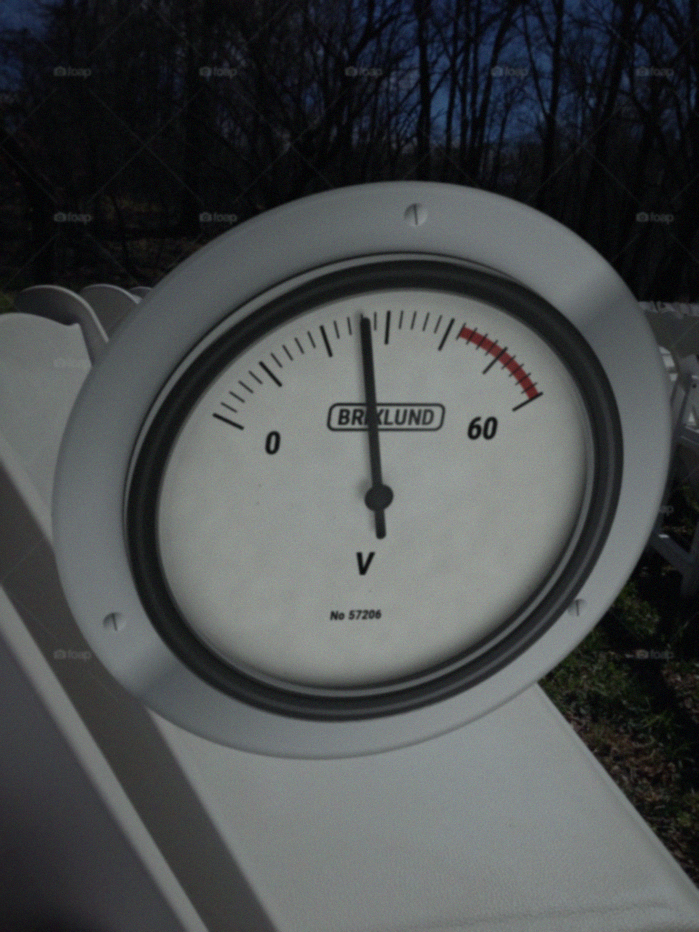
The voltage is 26 V
